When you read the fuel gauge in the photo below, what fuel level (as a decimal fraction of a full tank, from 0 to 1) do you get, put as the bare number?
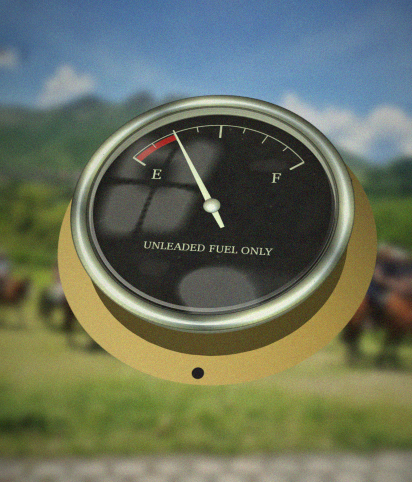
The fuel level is 0.25
